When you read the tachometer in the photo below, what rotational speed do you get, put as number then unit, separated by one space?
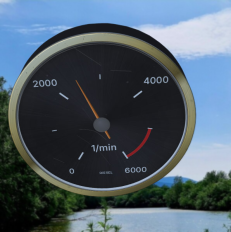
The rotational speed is 2500 rpm
